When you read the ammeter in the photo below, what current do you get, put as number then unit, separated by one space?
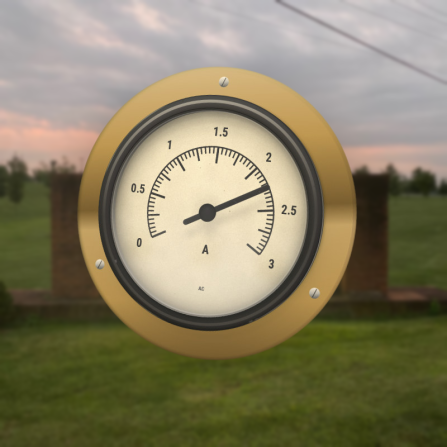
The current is 2.25 A
